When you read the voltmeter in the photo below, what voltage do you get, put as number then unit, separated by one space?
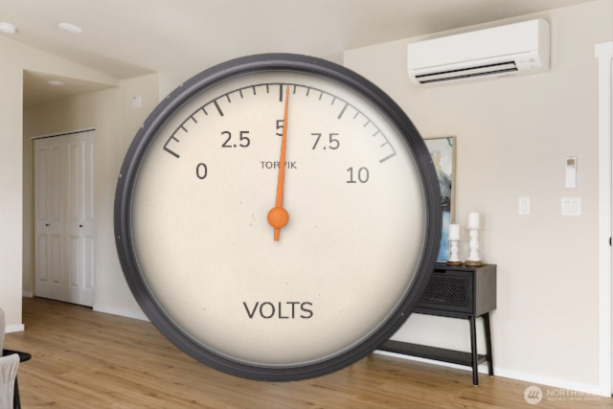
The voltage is 5.25 V
